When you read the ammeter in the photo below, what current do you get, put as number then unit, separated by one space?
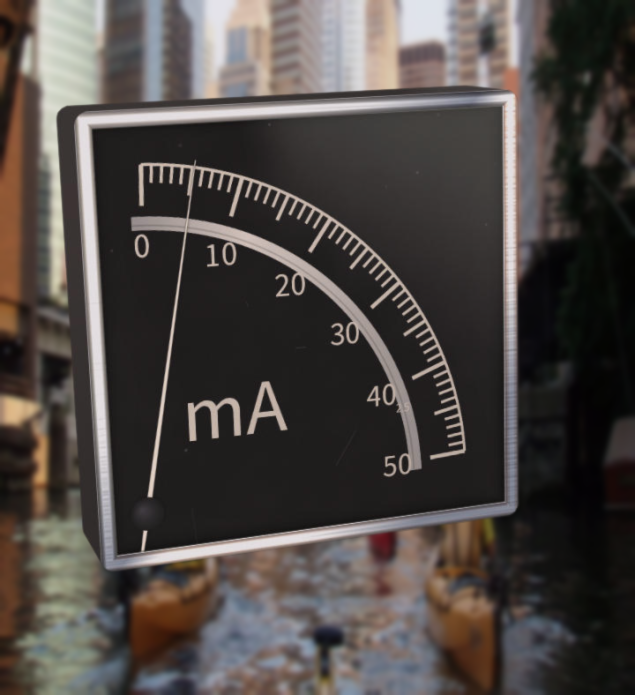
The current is 5 mA
